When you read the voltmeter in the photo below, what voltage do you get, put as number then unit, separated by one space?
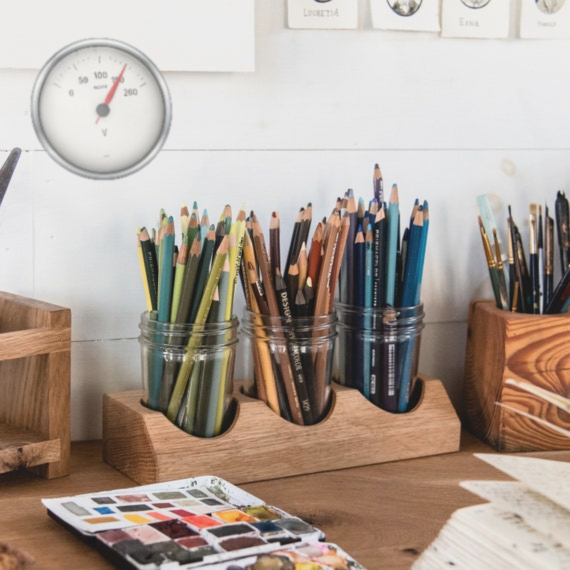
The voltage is 150 V
